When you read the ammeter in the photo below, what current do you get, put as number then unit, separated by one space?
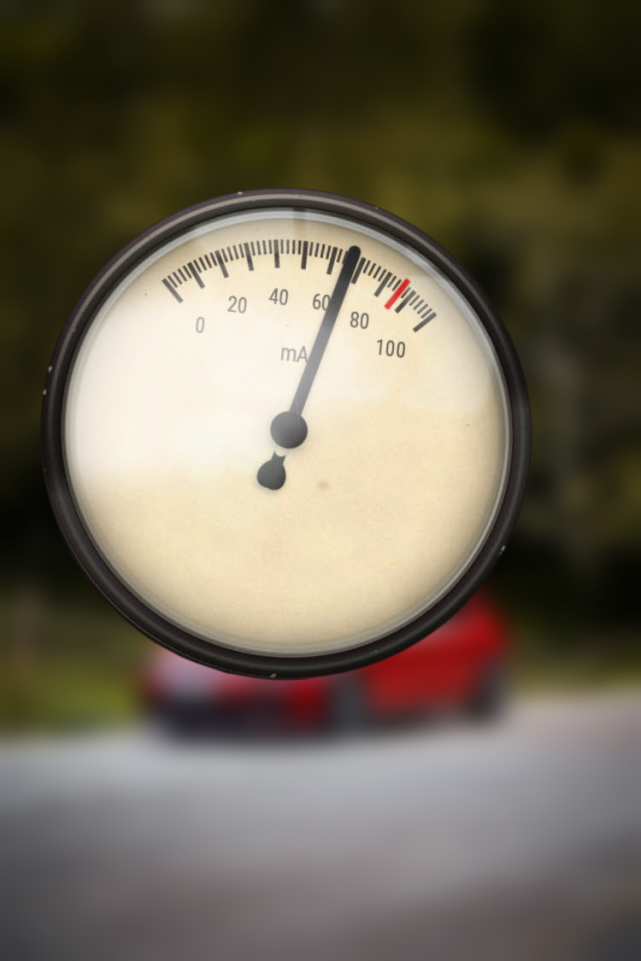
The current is 66 mA
